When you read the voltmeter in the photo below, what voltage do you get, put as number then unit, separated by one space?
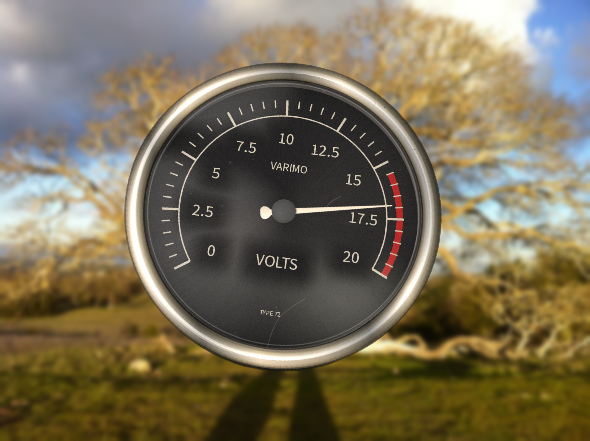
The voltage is 17 V
